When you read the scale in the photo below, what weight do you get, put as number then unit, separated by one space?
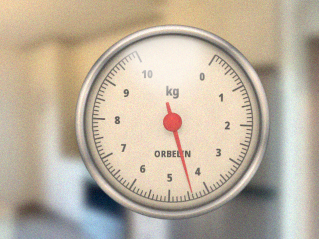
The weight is 4.4 kg
